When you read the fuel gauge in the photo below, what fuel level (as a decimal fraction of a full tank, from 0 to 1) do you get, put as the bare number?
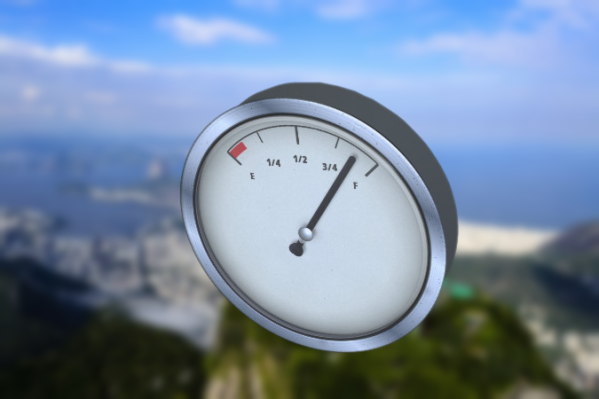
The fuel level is 0.875
